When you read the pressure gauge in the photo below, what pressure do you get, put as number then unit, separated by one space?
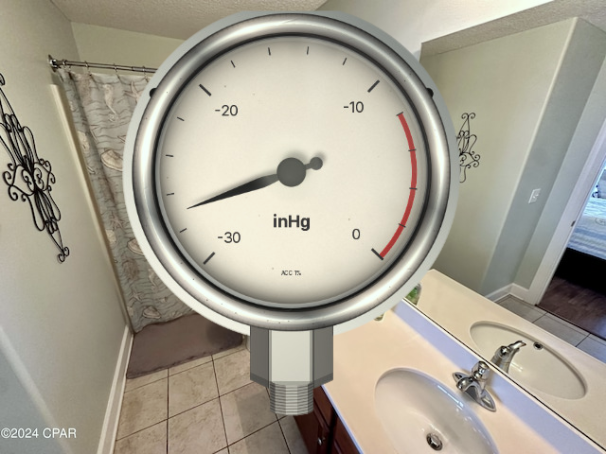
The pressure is -27 inHg
